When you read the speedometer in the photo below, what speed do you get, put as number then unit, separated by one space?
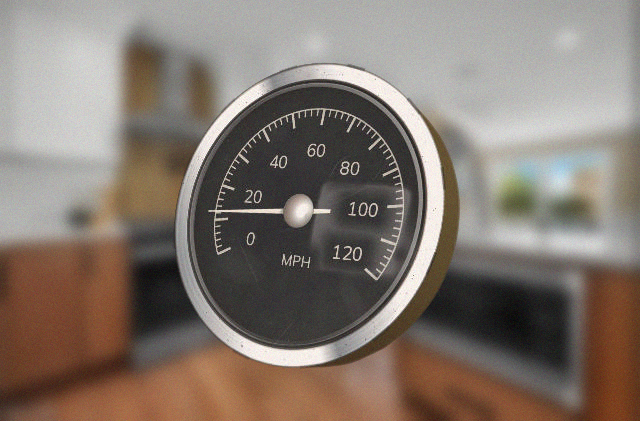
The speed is 12 mph
